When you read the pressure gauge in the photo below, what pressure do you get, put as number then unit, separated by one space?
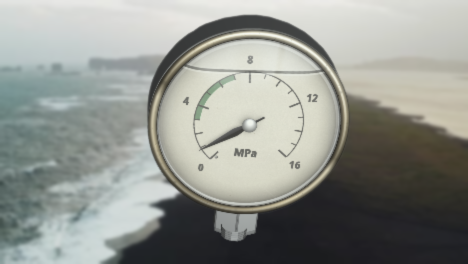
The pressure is 1 MPa
